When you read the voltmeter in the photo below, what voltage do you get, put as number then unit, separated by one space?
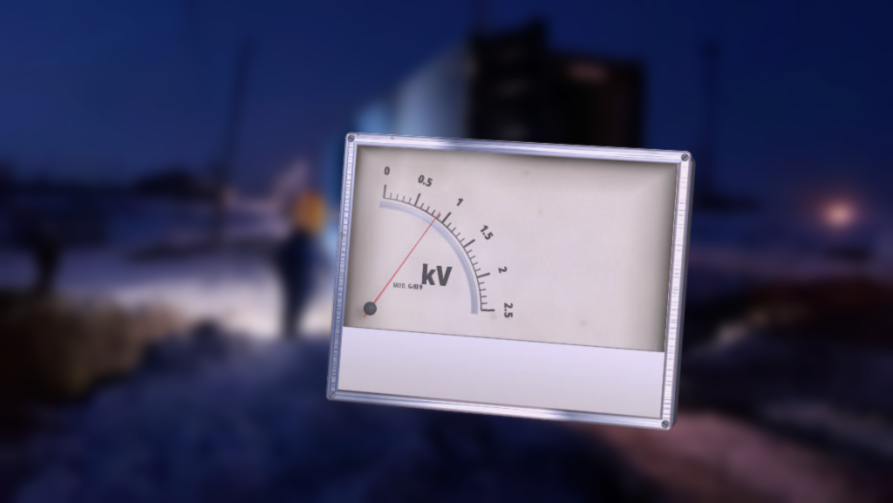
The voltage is 0.9 kV
